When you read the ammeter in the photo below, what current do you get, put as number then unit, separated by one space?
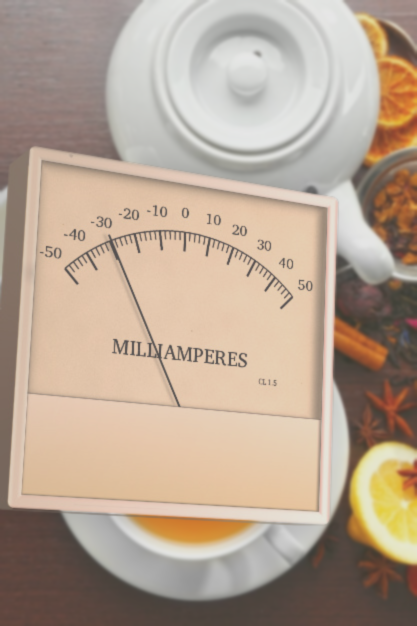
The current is -30 mA
